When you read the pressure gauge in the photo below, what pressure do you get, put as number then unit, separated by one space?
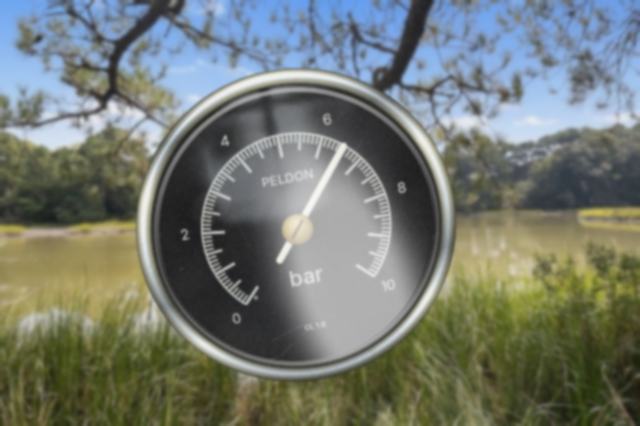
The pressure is 6.5 bar
